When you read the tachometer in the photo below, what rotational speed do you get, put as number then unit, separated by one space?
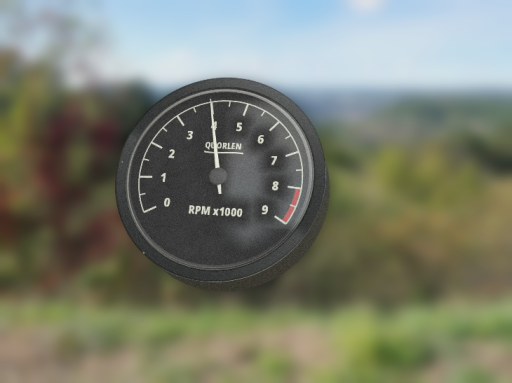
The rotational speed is 4000 rpm
